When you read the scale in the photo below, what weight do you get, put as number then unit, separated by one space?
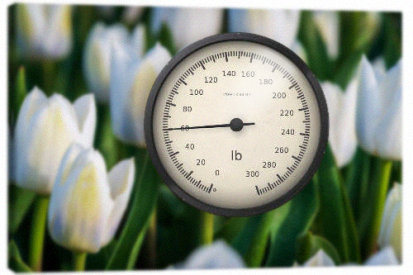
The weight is 60 lb
